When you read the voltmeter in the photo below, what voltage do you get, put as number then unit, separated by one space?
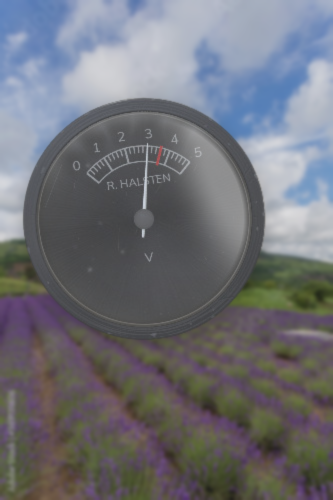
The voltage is 3 V
